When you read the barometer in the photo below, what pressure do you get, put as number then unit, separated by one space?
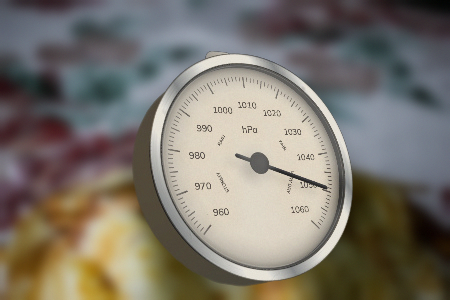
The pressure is 1050 hPa
